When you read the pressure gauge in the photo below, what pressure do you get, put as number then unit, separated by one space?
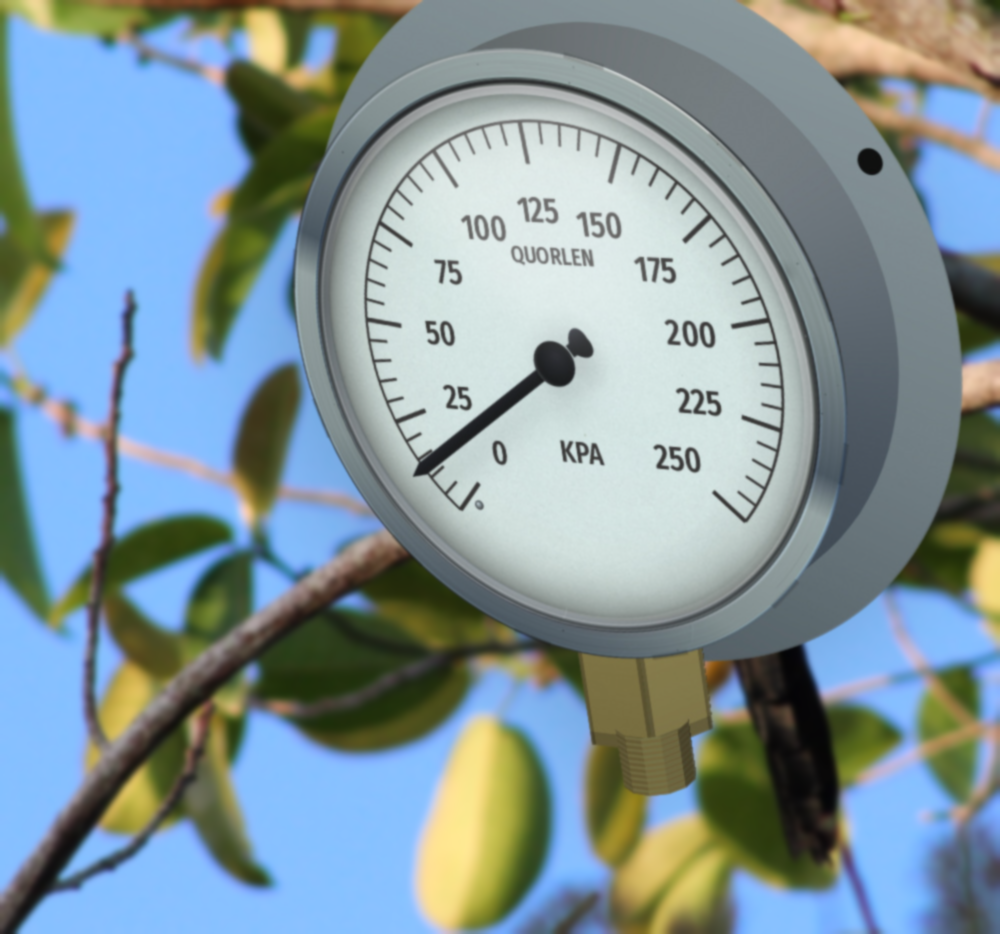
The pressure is 12.5 kPa
